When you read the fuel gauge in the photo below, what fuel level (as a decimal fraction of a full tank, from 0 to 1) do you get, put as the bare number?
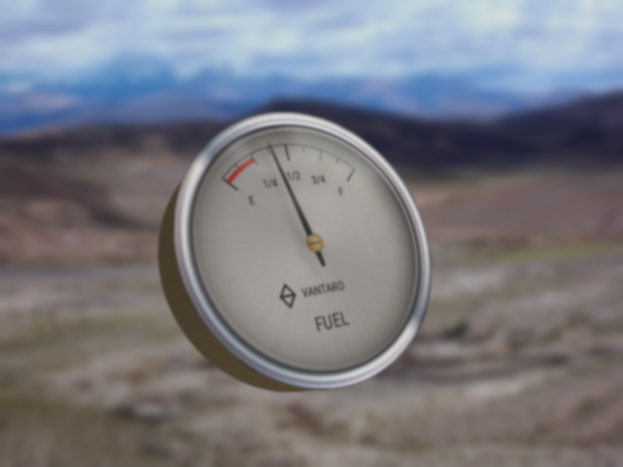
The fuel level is 0.375
